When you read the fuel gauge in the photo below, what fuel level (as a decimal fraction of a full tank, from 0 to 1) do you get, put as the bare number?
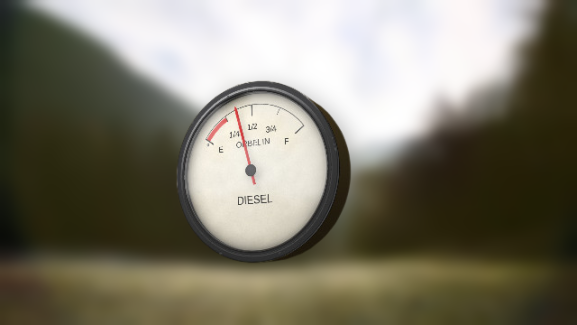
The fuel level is 0.375
